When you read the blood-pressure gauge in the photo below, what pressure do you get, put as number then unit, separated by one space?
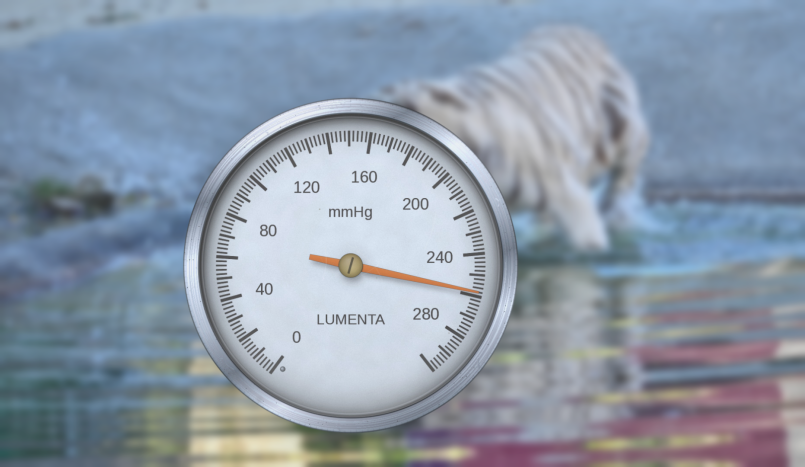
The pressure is 258 mmHg
